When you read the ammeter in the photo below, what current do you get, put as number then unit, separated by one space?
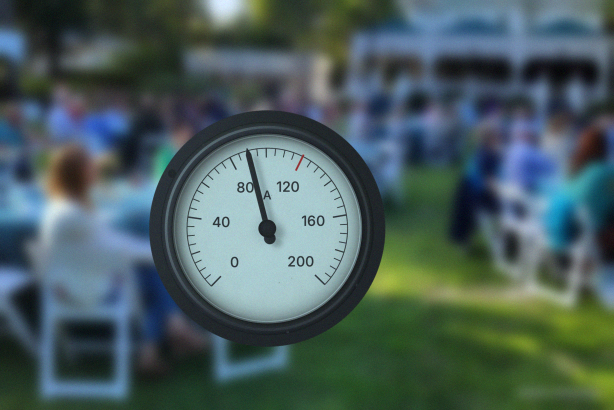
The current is 90 A
